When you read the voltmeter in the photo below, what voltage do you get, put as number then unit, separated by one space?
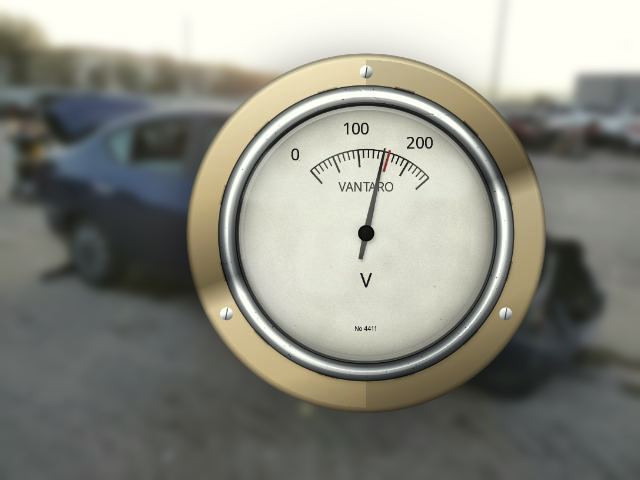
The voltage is 150 V
